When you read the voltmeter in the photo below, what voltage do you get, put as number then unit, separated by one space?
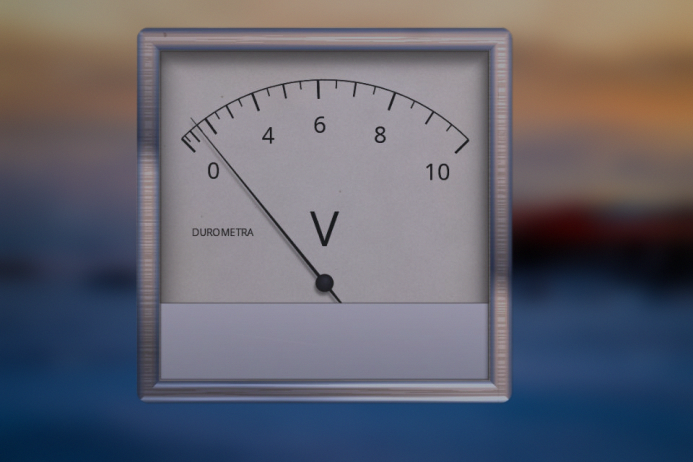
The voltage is 1.5 V
